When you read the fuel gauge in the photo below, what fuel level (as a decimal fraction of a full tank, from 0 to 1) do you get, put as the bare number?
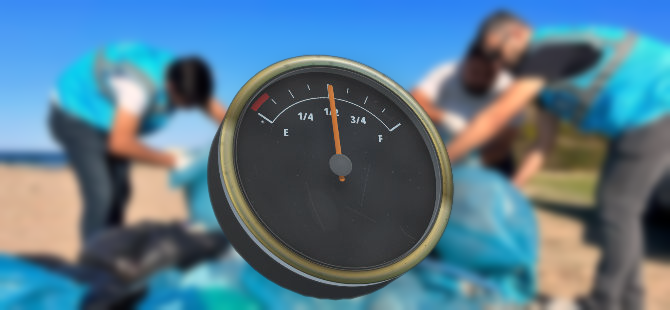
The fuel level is 0.5
